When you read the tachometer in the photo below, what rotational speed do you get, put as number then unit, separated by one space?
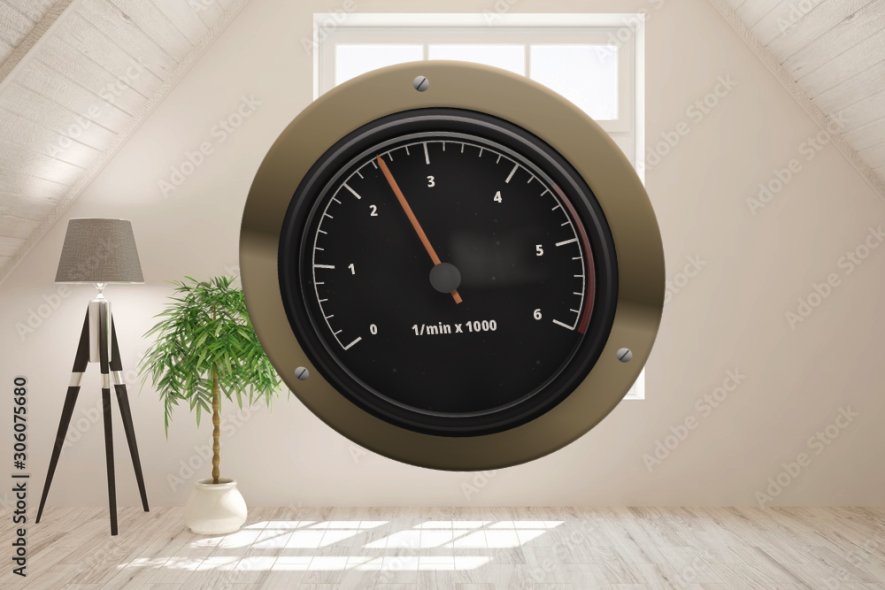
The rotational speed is 2500 rpm
